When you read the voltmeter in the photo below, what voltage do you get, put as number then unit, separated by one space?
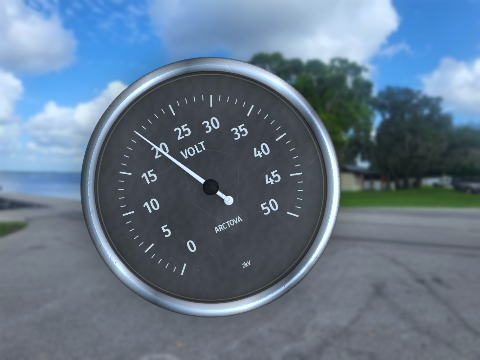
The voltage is 20 V
